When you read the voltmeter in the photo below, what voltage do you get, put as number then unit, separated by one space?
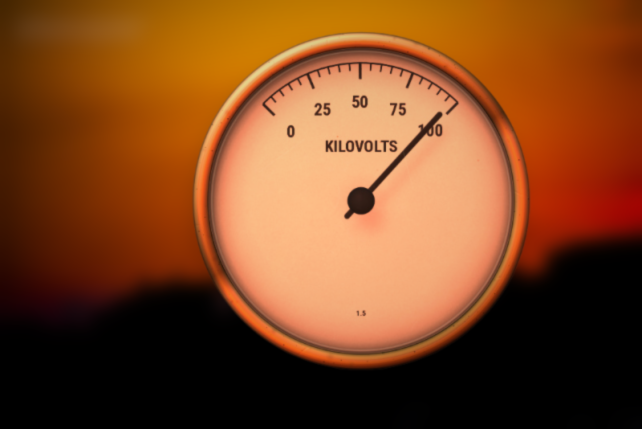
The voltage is 97.5 kV
